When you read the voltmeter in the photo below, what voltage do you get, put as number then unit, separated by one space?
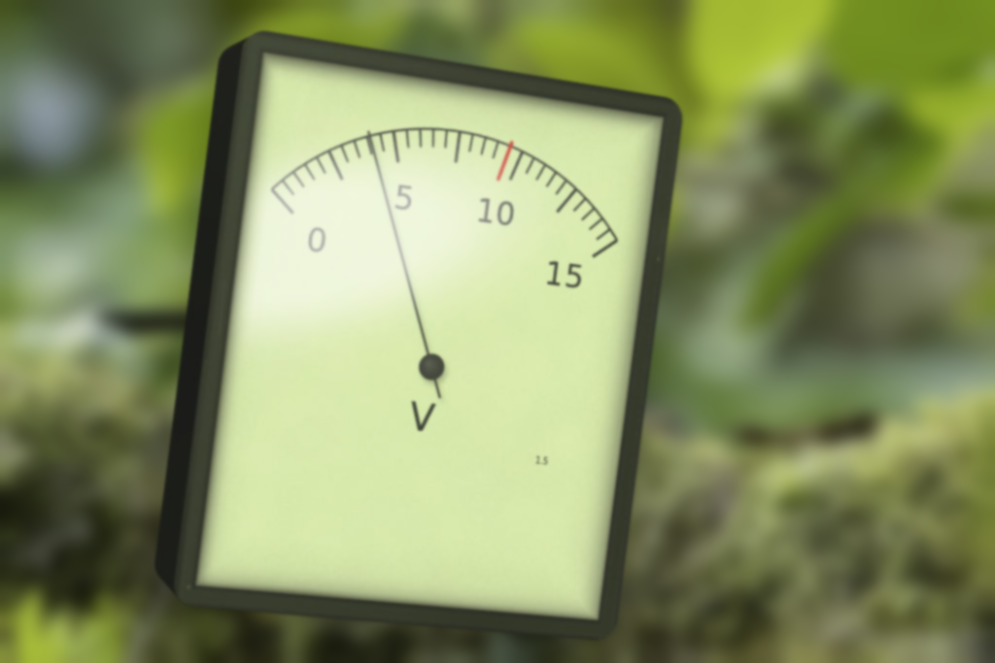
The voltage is 4 V
